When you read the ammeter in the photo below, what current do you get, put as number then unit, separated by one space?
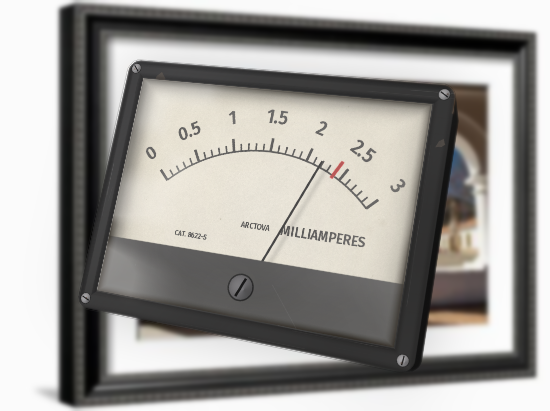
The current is 2.2 mA
